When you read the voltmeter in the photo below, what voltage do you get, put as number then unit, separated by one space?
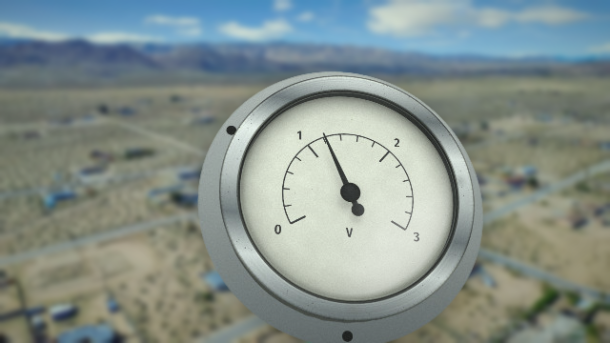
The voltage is 1.2 V
